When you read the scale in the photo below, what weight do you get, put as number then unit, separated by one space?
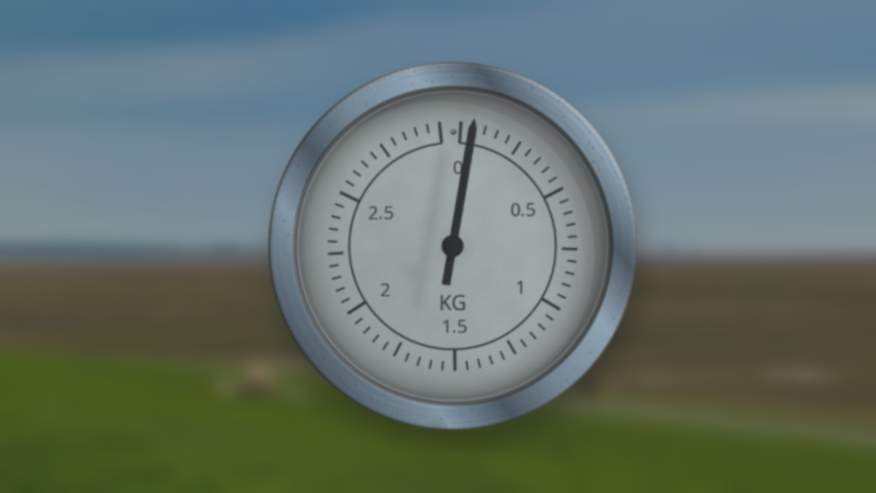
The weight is 0.05 kg
